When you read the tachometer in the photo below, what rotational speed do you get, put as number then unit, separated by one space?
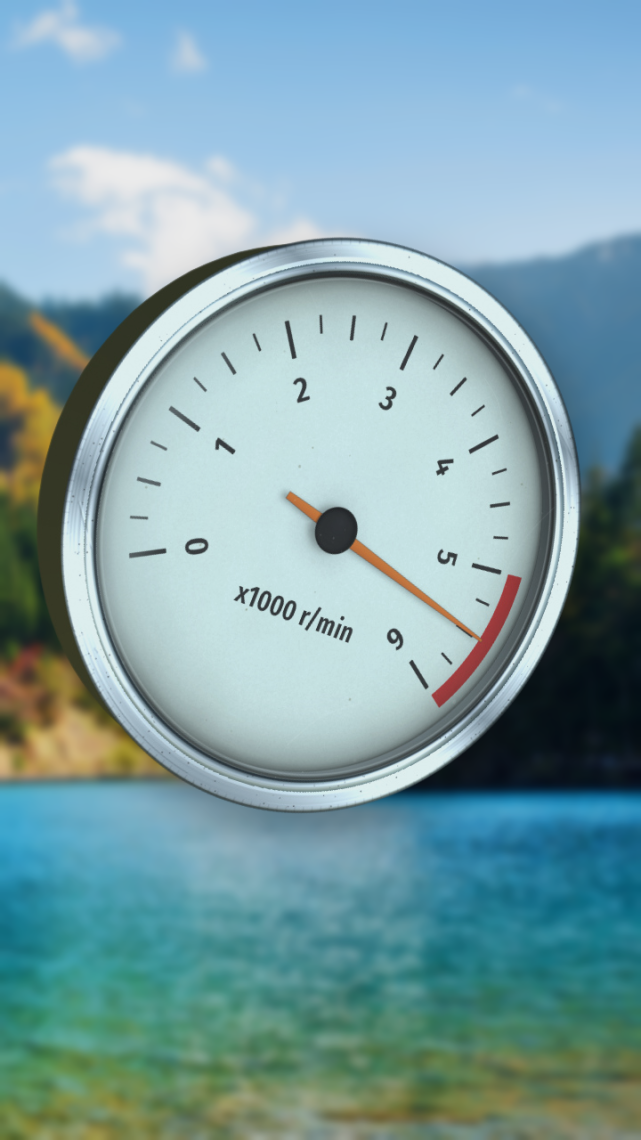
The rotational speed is 5500 rpm
